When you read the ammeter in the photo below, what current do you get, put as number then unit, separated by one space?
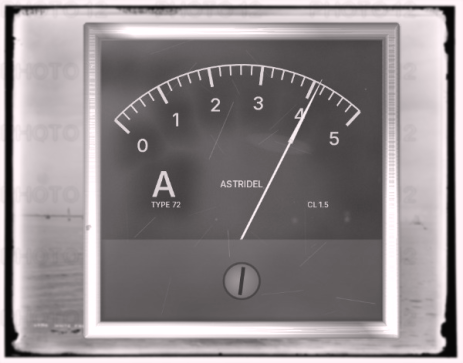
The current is 4.1 A
